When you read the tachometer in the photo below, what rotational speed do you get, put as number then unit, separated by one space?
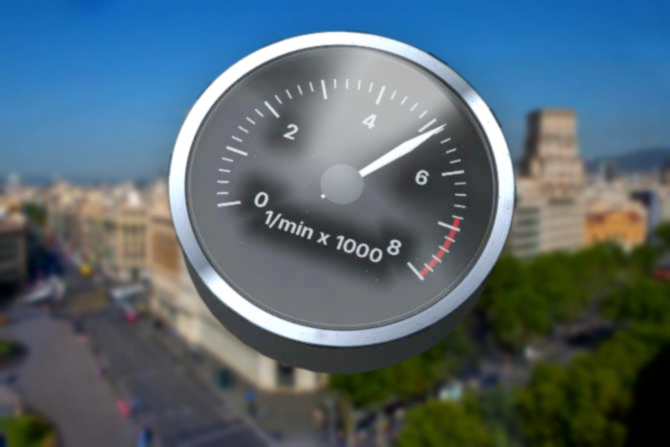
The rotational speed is 5200 rpm
